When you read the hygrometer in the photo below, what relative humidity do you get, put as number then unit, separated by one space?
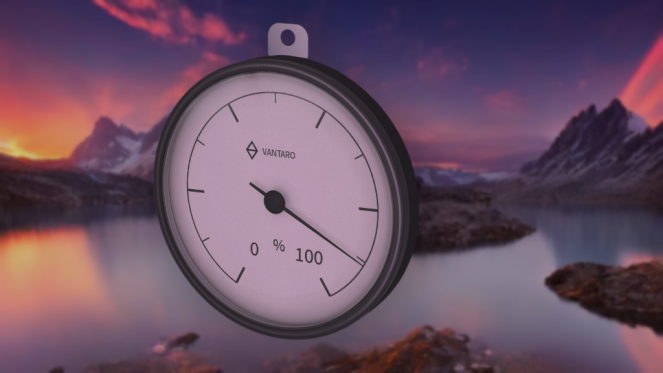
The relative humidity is 90 %
